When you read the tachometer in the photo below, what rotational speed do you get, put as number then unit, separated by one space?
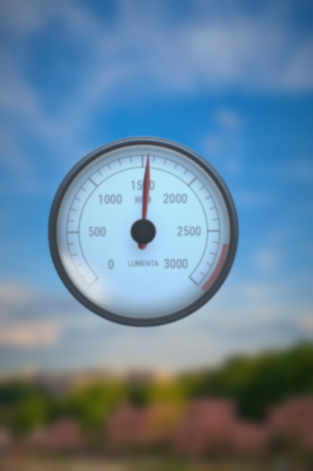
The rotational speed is 1550 rpm
